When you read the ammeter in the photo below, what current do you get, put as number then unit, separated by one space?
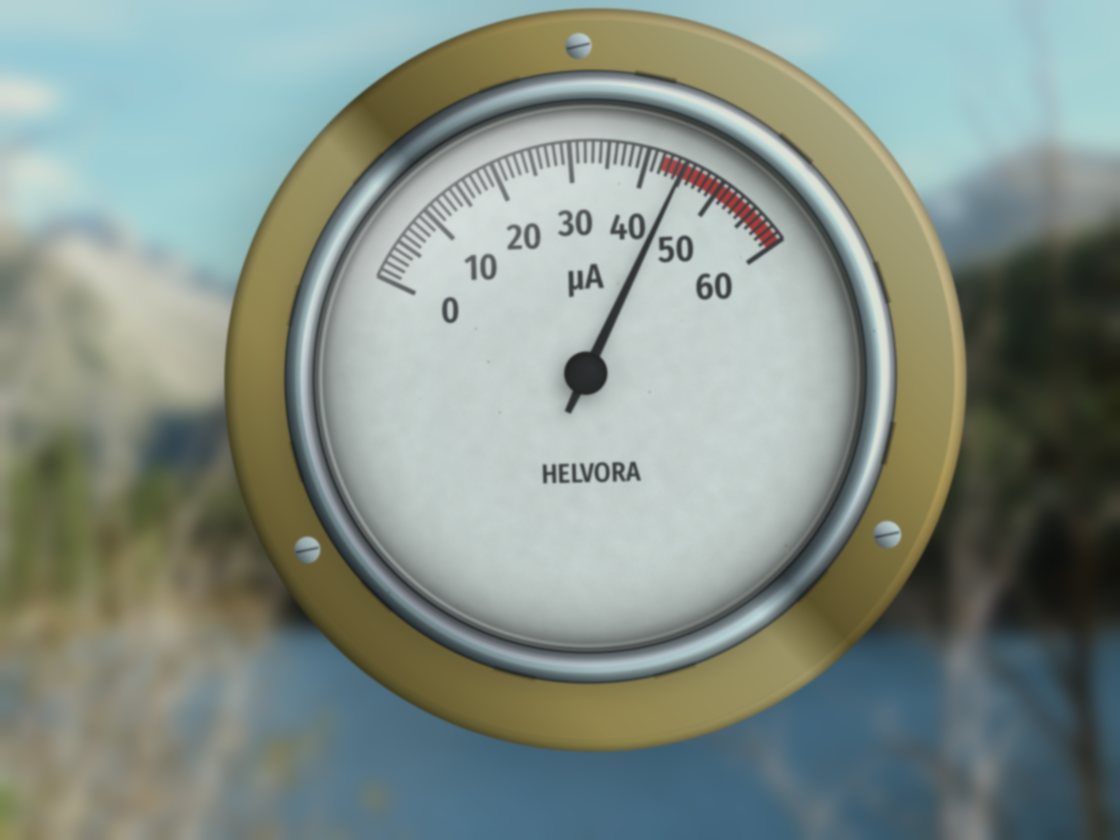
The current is 45 µA
